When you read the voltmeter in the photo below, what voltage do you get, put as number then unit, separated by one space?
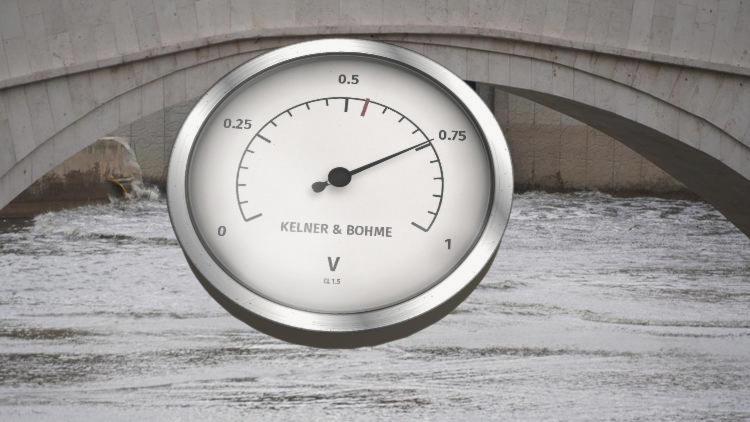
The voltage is 0.75 V
